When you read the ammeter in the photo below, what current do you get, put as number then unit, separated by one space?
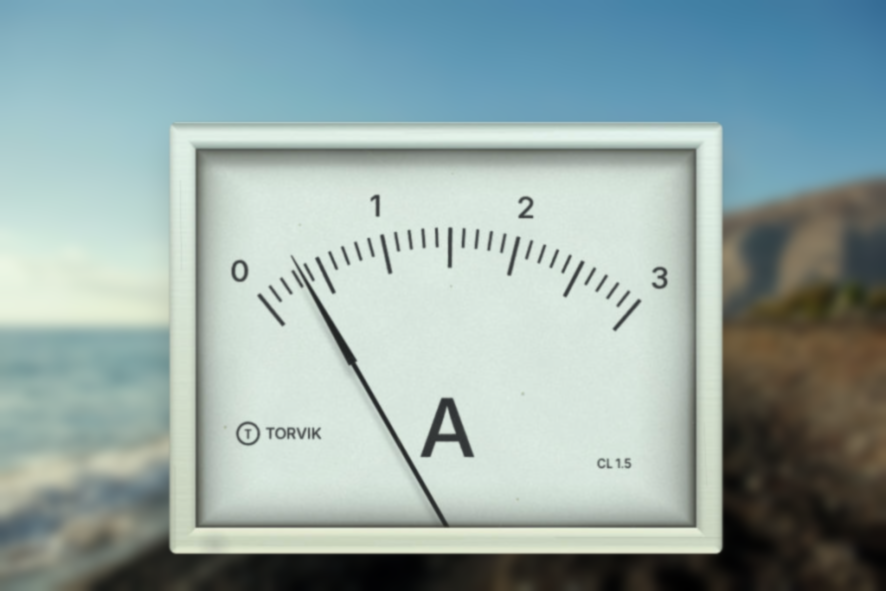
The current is 0.35 A
